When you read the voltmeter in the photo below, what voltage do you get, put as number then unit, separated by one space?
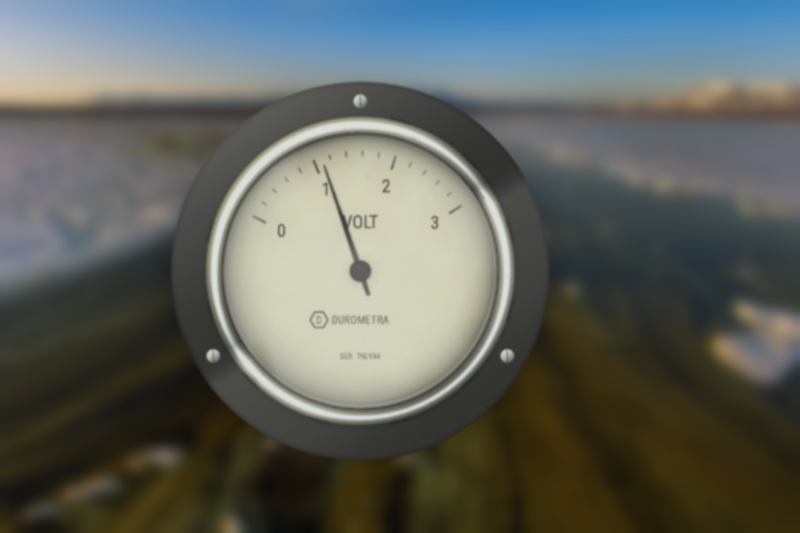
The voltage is 1.1 V
